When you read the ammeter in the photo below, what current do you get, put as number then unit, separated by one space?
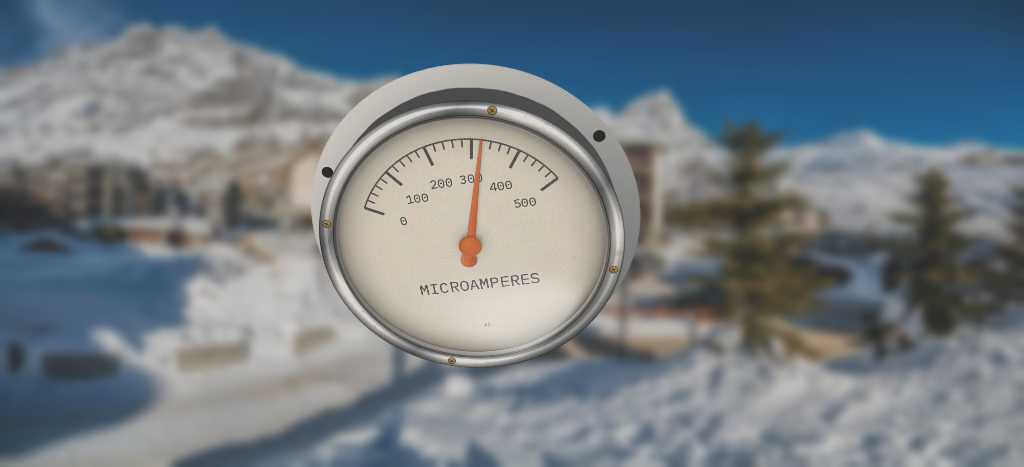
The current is 320 µA
